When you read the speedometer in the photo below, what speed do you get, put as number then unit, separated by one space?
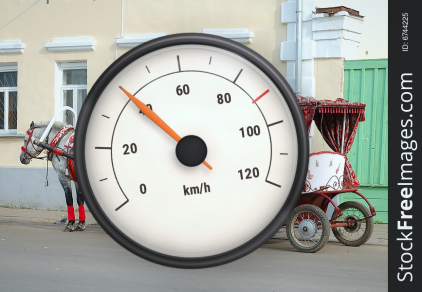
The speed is 40 km/h
